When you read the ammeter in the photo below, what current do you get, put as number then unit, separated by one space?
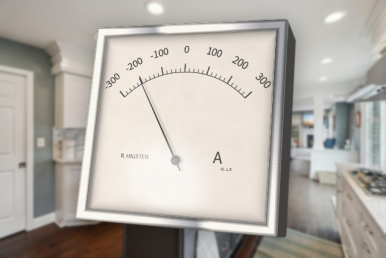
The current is -200 A
